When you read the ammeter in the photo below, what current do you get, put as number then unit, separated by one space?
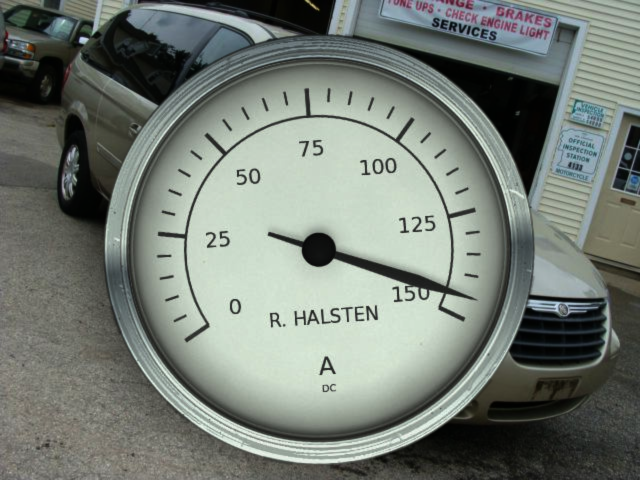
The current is 145 A
